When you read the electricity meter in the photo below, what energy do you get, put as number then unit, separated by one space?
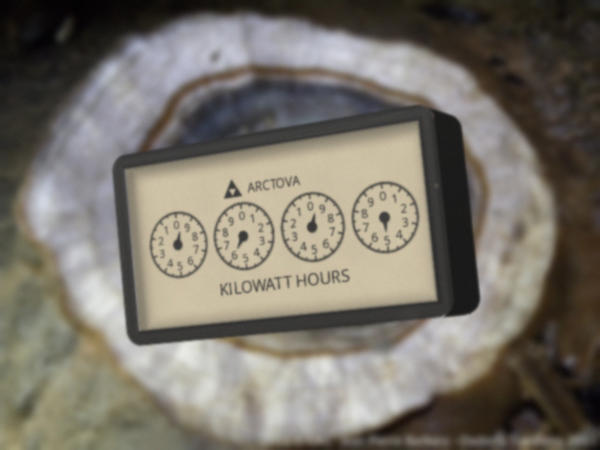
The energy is 9595 kWh
